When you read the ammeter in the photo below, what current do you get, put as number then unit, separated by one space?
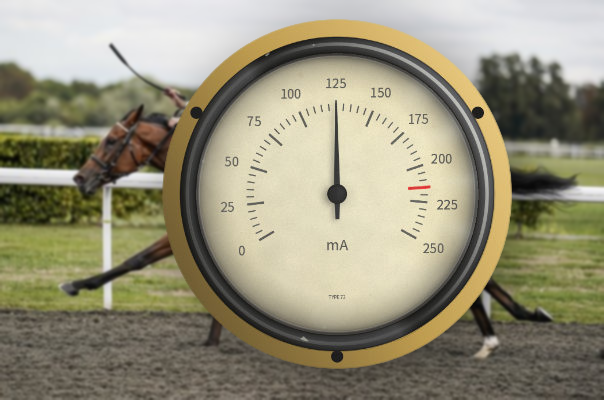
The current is 125 mA
